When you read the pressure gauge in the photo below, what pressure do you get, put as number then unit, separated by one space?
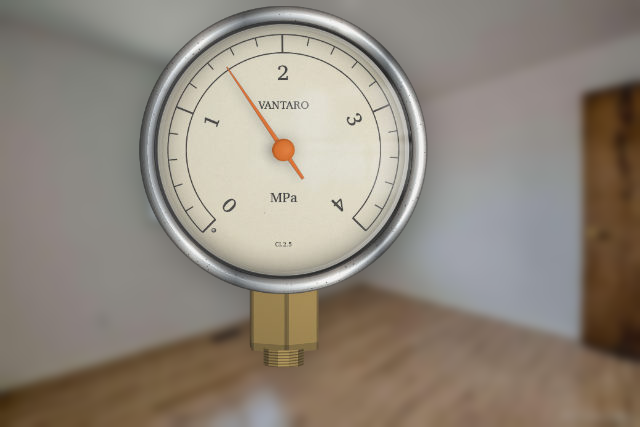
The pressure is 1.5 MPa
